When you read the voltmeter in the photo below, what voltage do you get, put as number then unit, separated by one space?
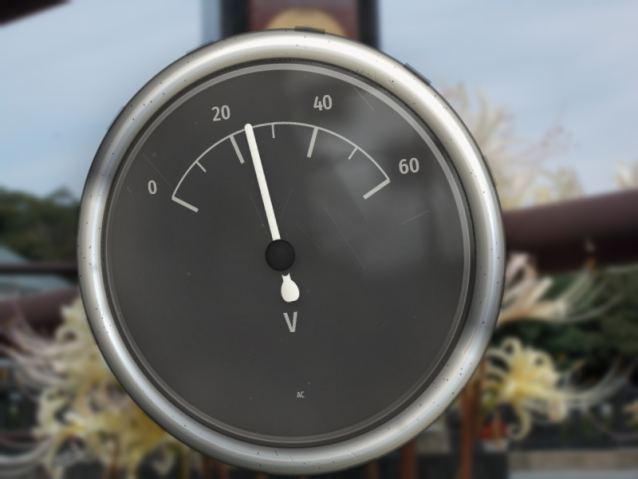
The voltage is 25 V
